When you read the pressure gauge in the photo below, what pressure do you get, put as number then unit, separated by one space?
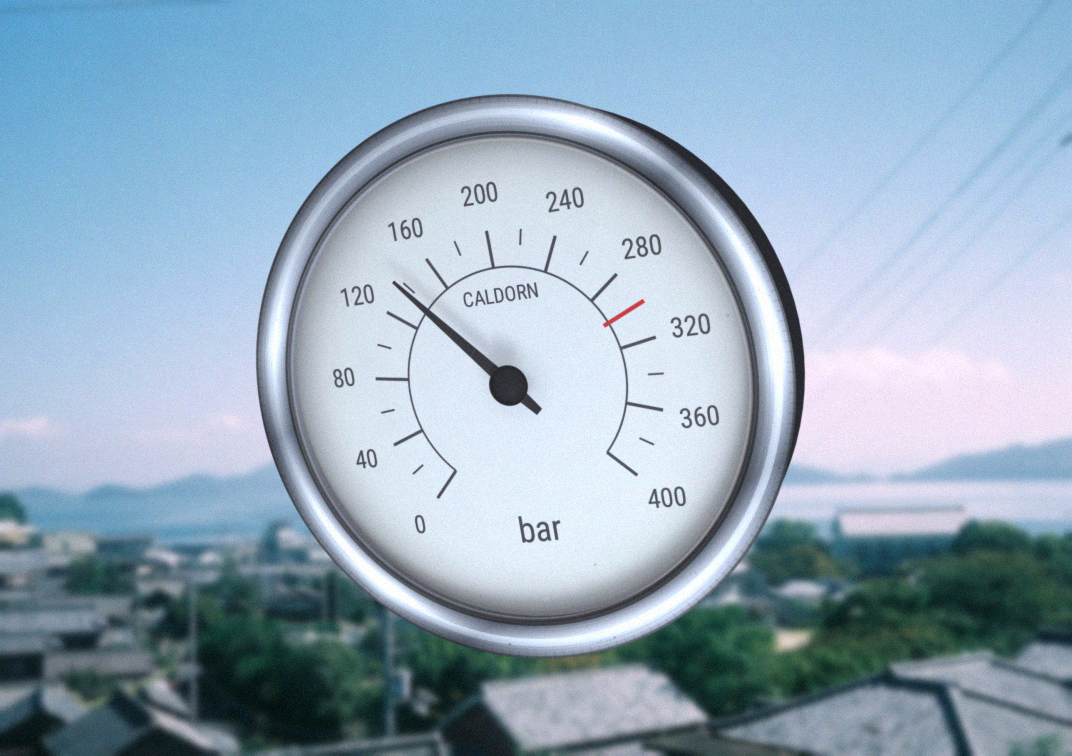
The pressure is 140 bar
